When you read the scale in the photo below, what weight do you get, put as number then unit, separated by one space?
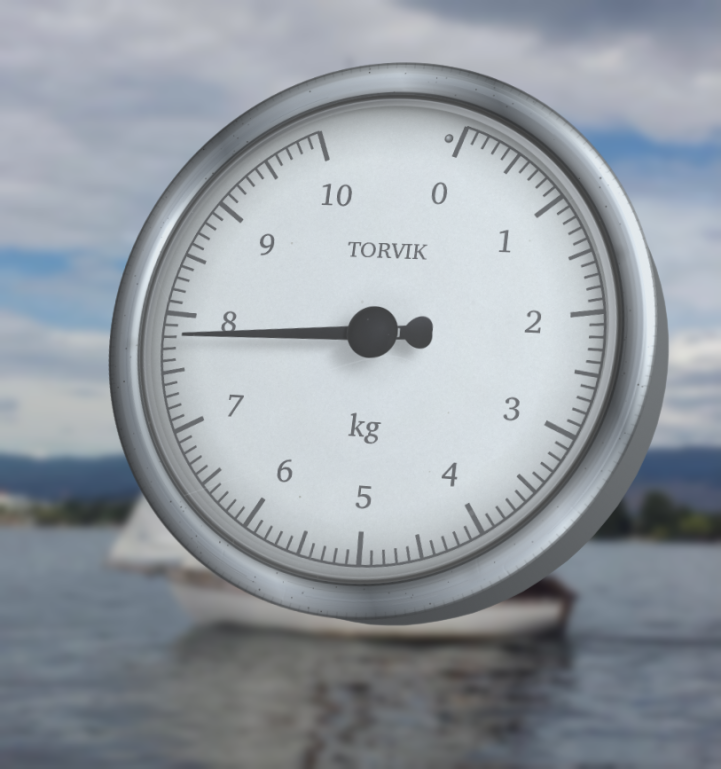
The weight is 7.8 kg
